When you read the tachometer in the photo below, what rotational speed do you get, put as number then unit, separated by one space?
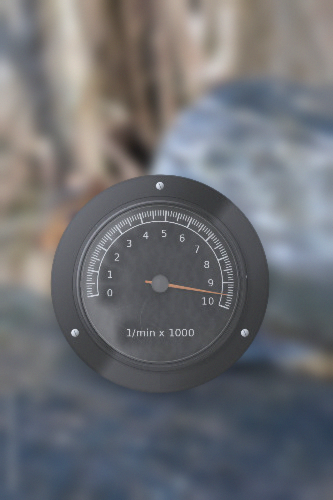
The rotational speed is 9500 rpm
